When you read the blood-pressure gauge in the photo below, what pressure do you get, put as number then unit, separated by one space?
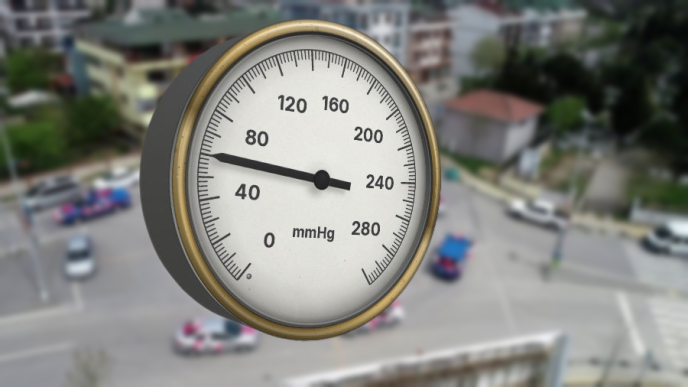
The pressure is 60 mmHg
